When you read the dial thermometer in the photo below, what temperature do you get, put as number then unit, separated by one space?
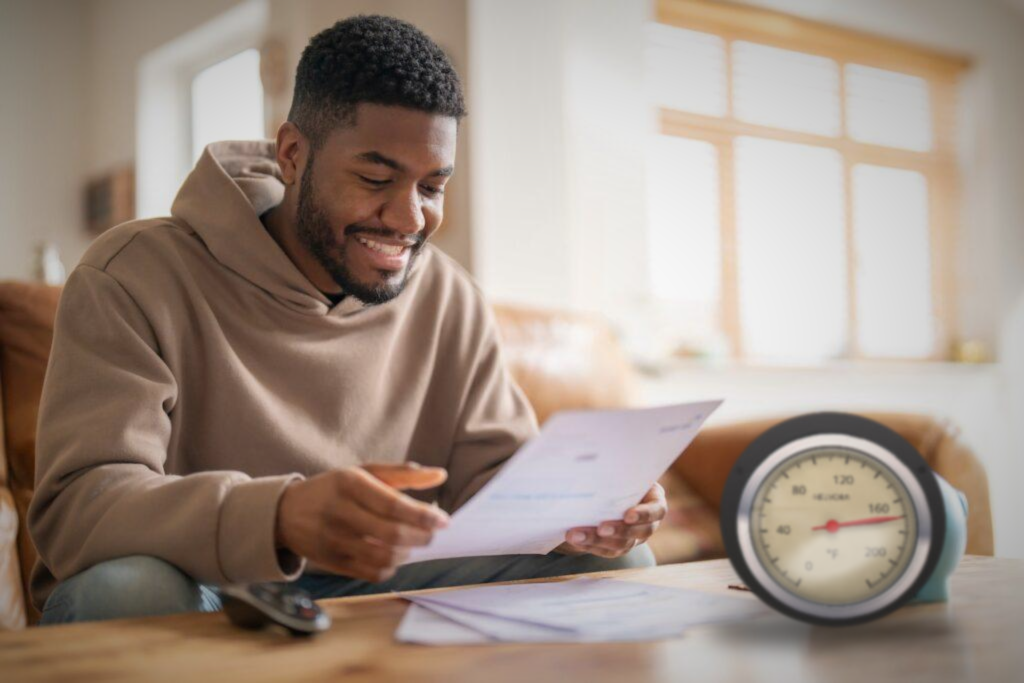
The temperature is 170 °F
